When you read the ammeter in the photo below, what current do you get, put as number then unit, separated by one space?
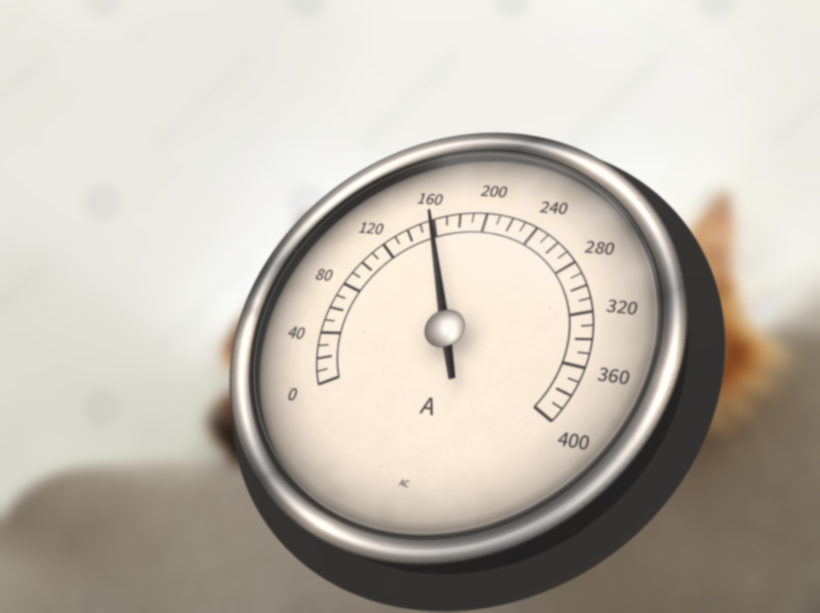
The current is 160 A
